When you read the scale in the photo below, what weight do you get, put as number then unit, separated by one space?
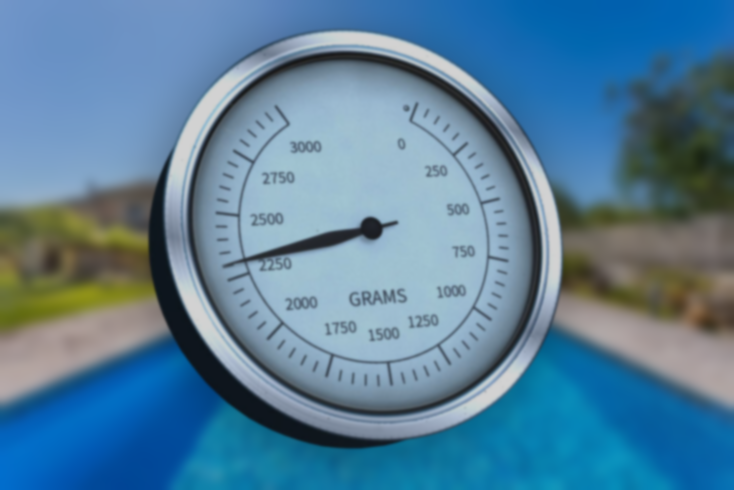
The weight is 2300 g
